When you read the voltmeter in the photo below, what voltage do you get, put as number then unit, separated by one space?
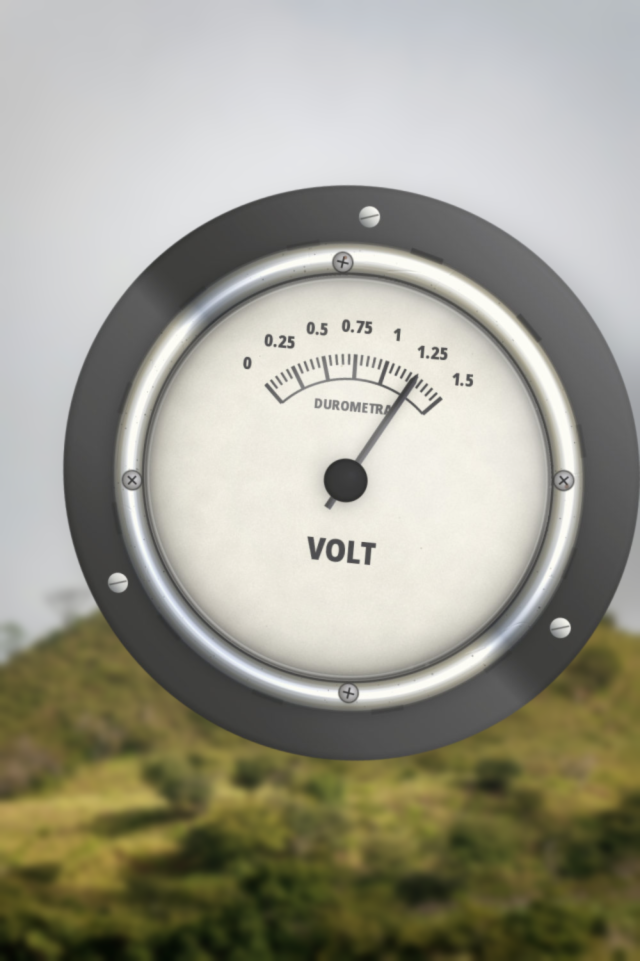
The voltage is 1.25 V
